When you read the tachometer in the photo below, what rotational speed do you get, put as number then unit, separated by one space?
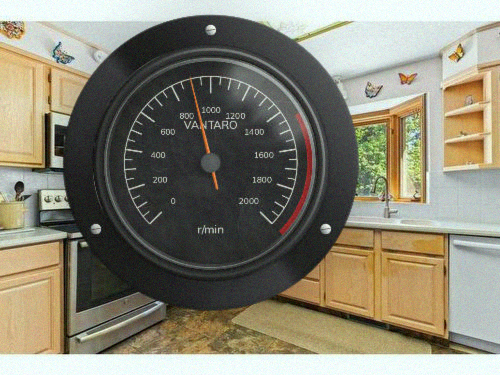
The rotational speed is 900 rpm
